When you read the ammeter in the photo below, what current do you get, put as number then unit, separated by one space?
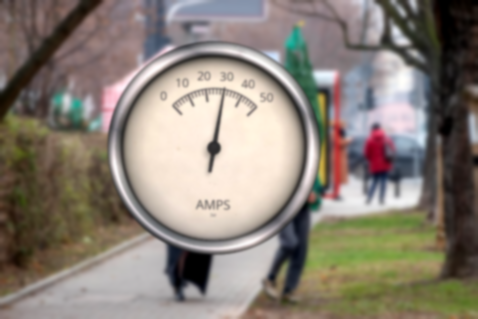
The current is 30 A
